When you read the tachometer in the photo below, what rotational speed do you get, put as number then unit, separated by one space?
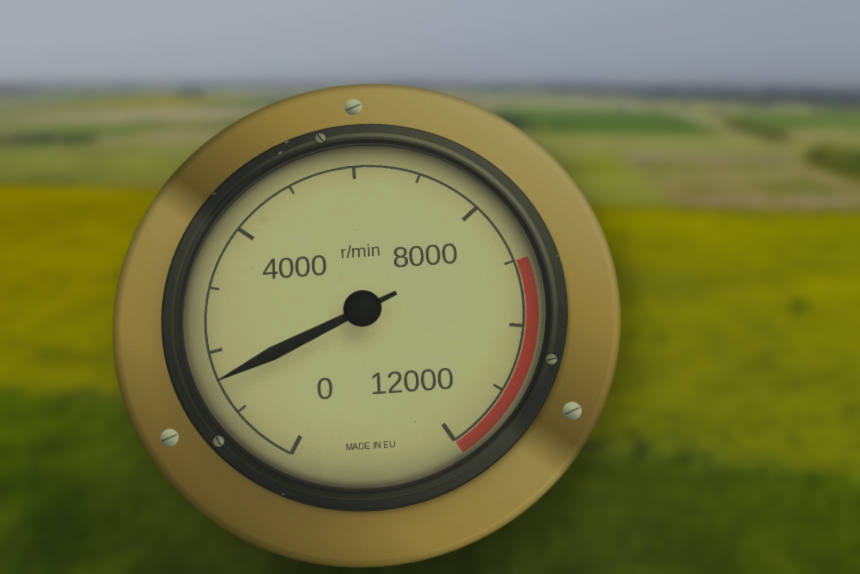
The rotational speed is 1500 rpm
